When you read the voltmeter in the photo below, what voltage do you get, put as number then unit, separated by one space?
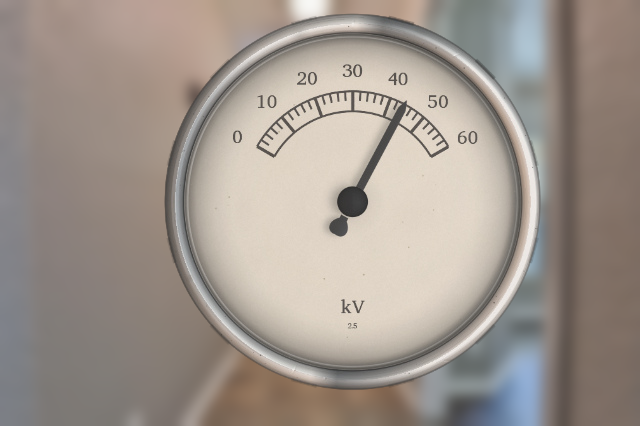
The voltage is 44 kV
